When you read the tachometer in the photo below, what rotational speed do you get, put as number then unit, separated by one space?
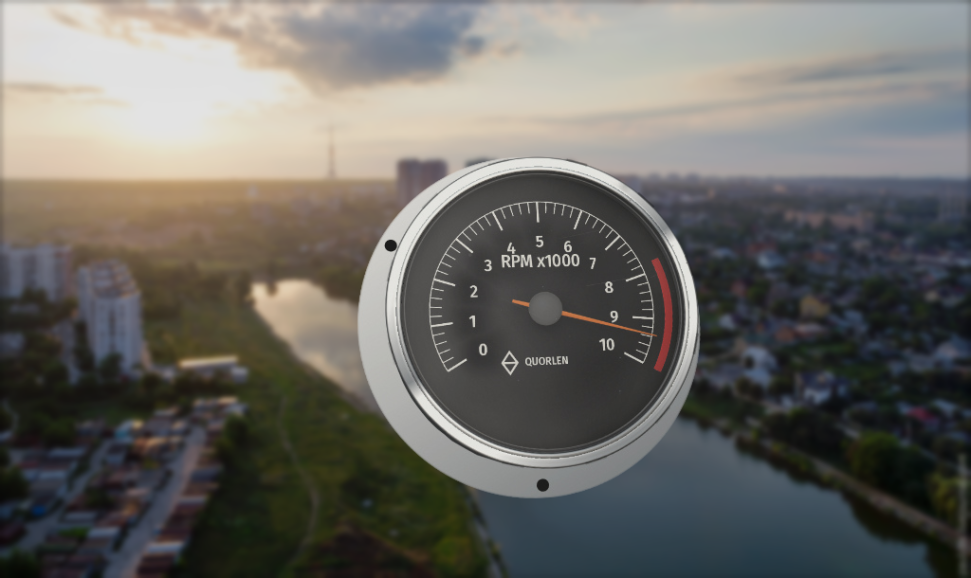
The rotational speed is 9400 rpm
